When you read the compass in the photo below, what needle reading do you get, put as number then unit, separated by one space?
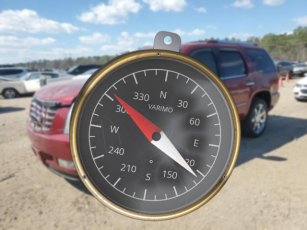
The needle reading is 305 °
